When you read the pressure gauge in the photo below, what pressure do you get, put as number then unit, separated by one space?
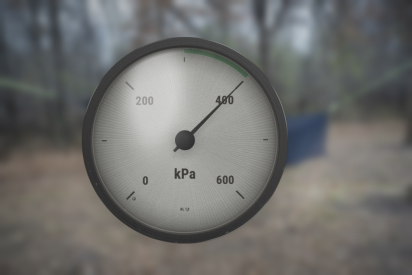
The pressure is 400 kPa
